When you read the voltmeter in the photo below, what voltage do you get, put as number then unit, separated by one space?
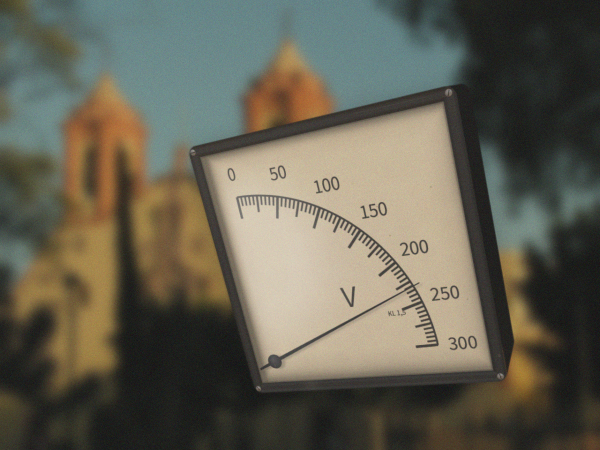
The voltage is 230 V
